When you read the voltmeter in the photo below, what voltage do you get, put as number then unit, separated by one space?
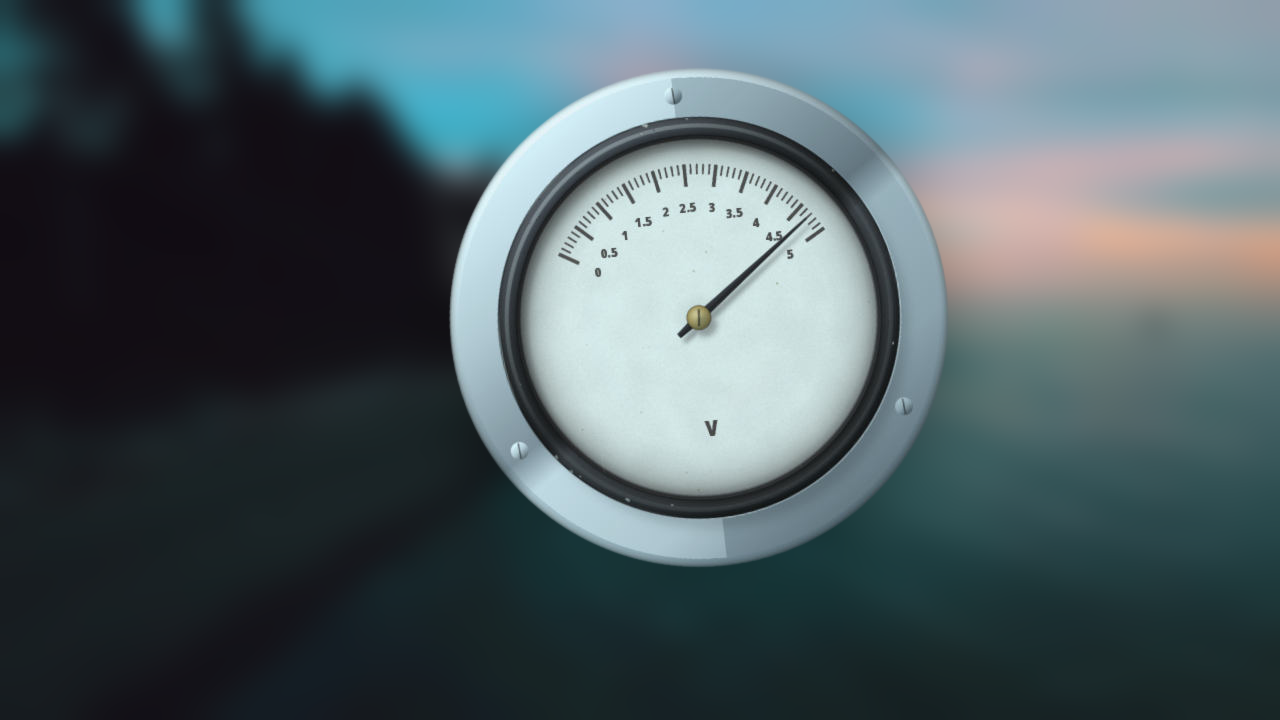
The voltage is 4.7 V
